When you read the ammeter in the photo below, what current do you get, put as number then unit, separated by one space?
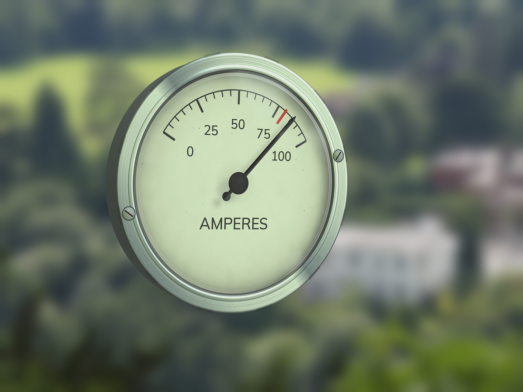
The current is 85 A
